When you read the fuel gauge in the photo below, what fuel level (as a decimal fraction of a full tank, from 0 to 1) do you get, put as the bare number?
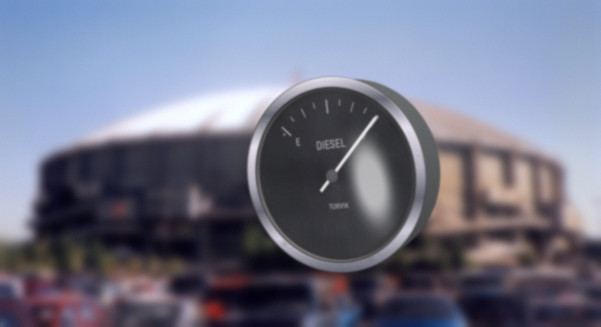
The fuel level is 1
